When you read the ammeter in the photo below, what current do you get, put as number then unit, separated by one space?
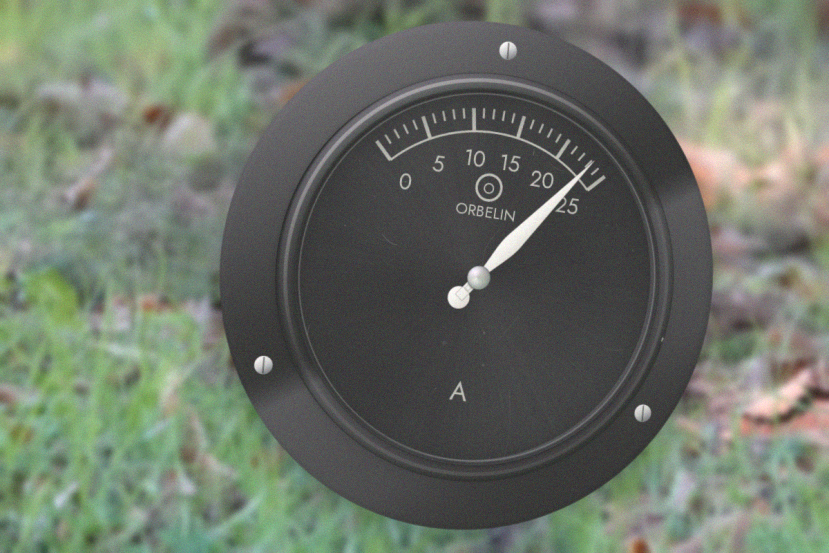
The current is 23 A
